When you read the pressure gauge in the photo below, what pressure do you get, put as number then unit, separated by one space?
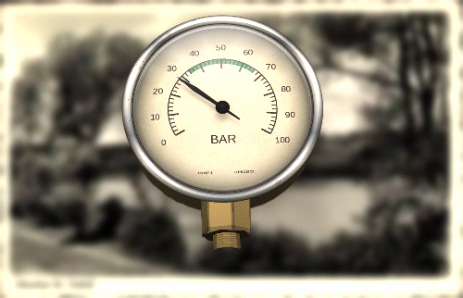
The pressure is 28 bar
